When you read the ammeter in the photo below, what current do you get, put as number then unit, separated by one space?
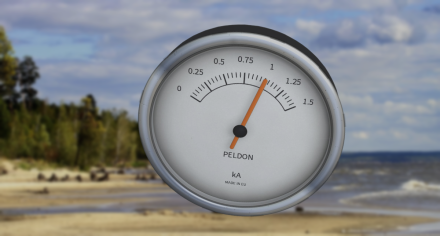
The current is 1 kA
